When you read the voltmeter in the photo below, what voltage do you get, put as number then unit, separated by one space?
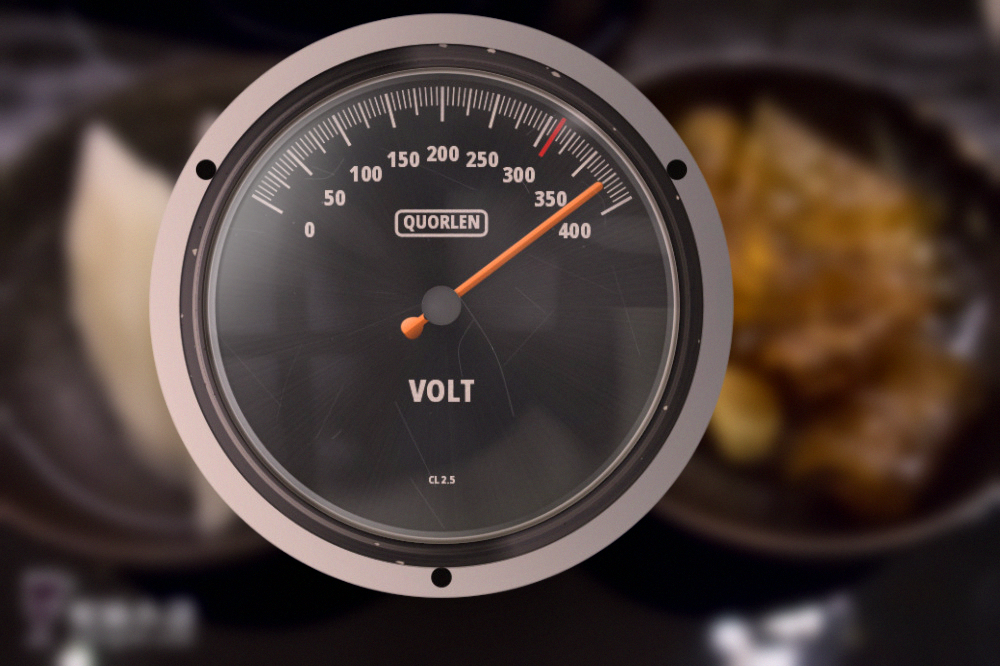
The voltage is 375 V
